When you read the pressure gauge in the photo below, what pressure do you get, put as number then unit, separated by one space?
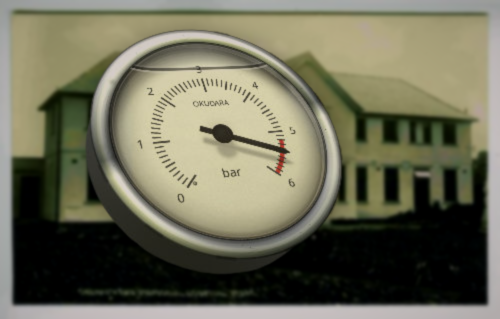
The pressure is 5.5 bar
